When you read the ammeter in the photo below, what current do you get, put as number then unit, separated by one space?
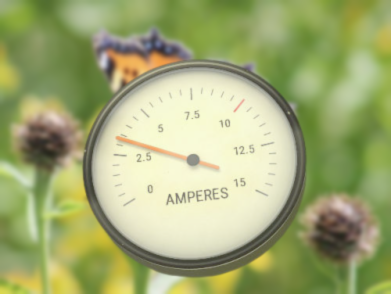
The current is 3.25 A
